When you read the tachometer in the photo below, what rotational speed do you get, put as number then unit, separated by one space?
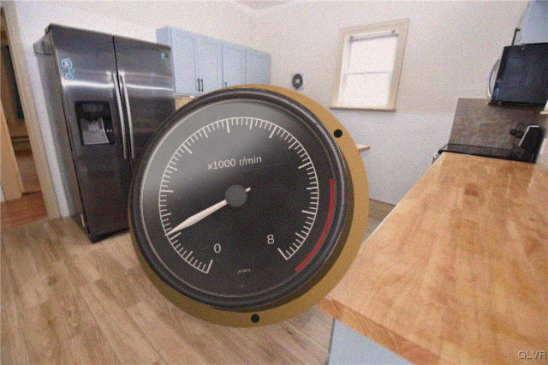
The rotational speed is 1100 rpm
